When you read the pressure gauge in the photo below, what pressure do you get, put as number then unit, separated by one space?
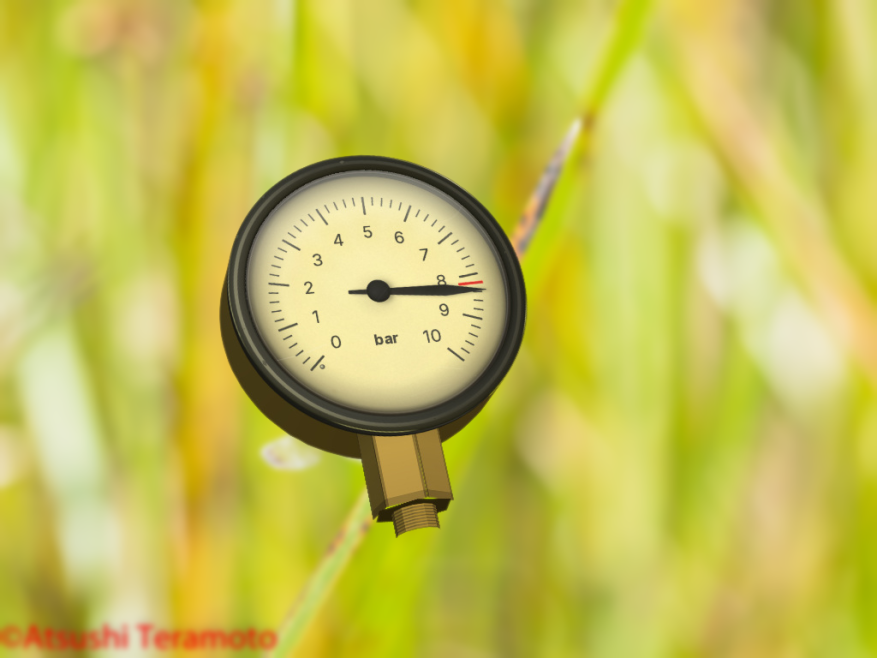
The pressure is 8.4 bar
